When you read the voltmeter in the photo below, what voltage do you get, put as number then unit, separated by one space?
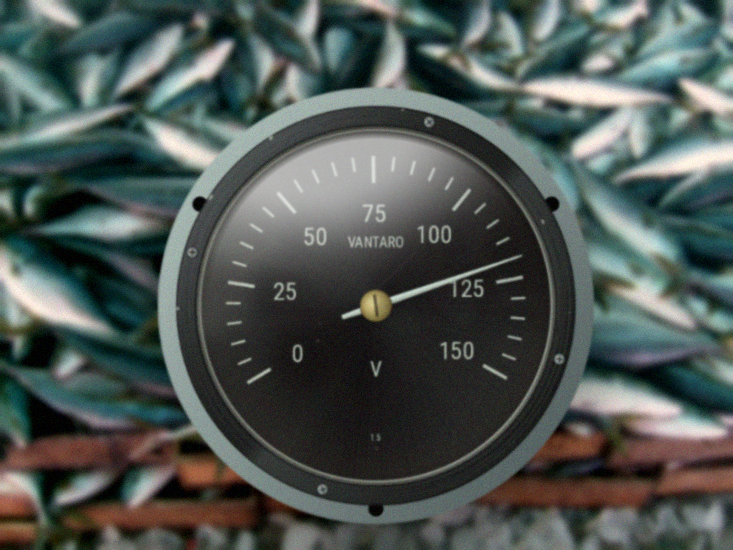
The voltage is 120 V
